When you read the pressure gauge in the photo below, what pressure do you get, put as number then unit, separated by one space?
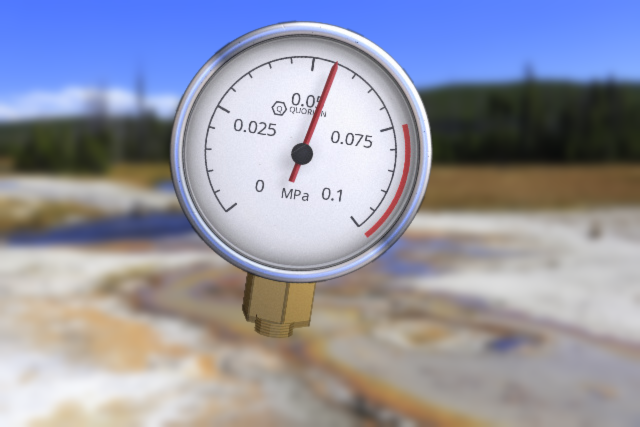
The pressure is 0.055 MPa
